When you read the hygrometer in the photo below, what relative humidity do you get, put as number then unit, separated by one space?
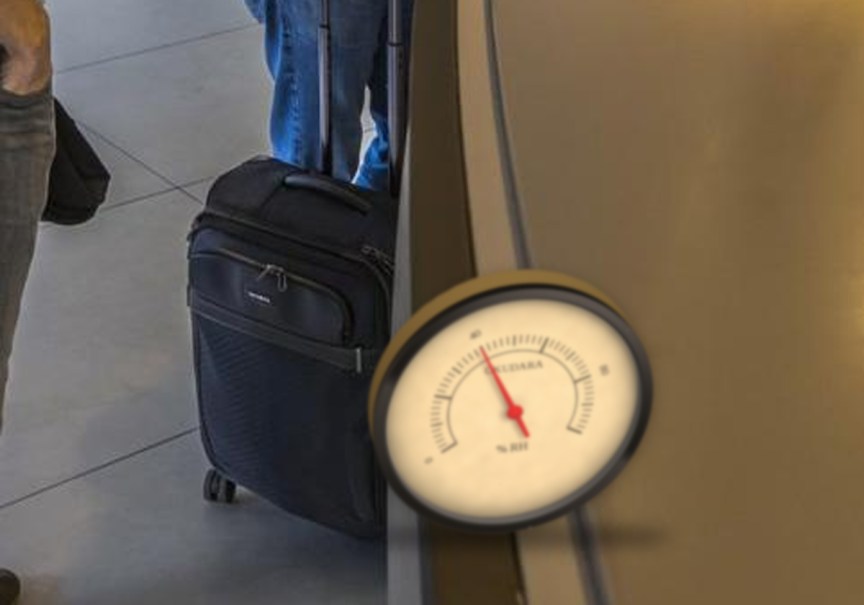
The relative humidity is 40 %
